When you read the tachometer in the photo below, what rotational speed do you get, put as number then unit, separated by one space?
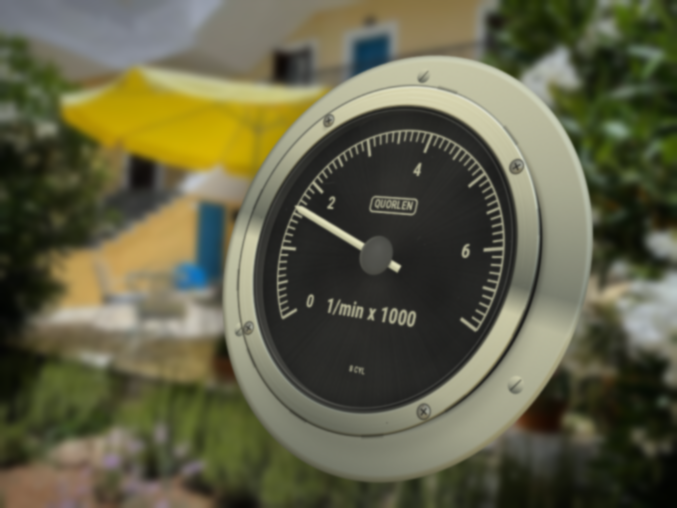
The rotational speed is 1600 rpm
